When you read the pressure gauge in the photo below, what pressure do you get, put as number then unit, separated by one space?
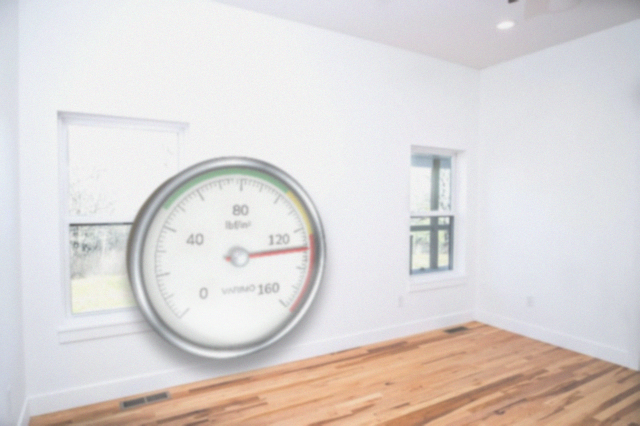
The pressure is 130 psi
